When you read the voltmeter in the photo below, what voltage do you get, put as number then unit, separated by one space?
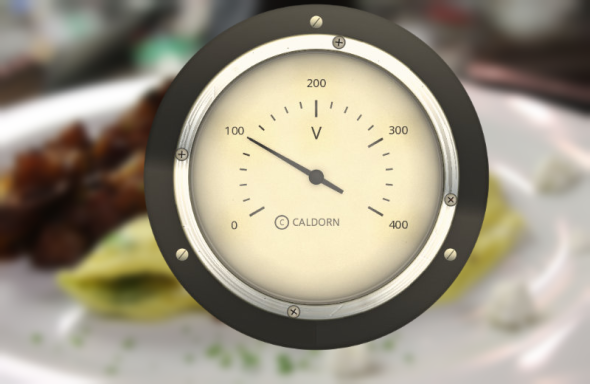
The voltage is 100 V
